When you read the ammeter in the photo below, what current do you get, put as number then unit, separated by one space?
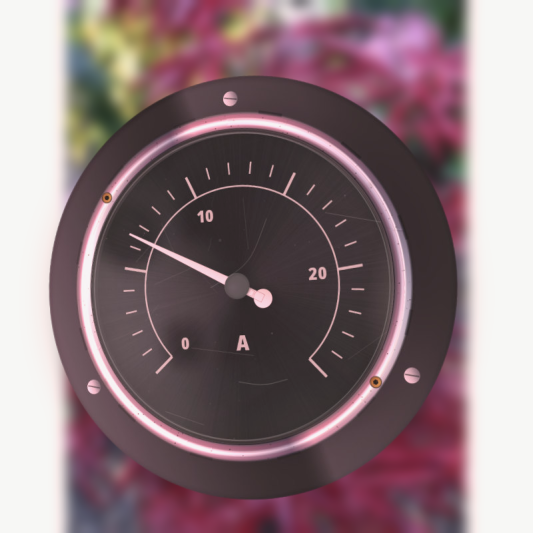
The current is 6.5 A
